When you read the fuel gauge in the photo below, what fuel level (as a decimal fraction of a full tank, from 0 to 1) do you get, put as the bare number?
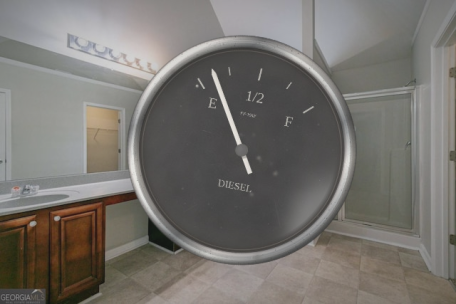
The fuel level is 0.125
